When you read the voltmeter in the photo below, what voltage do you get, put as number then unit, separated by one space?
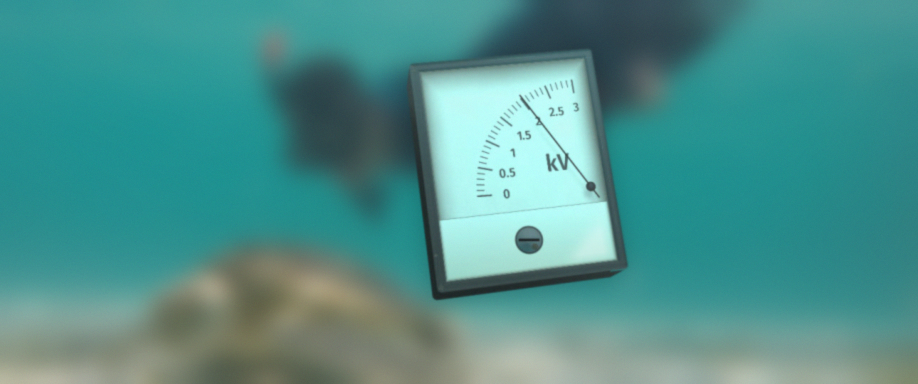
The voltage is 2 kV
